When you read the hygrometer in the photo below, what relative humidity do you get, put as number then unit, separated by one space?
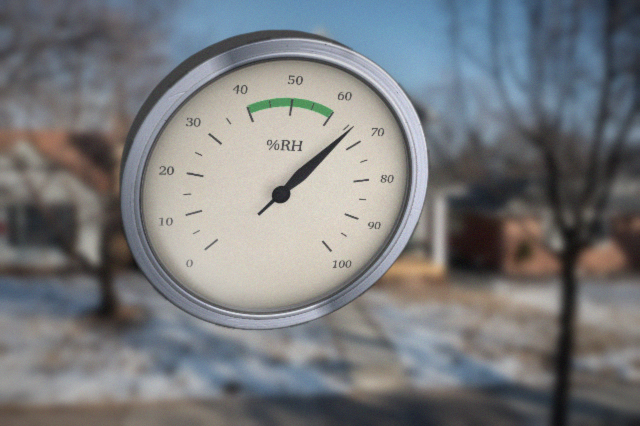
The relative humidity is 65 %
